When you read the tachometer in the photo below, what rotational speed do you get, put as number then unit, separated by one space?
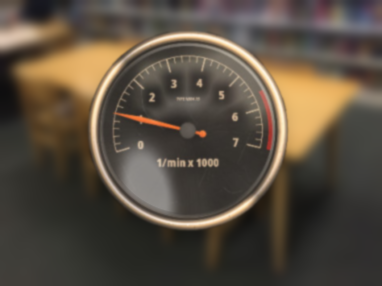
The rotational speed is 1000 rpm
